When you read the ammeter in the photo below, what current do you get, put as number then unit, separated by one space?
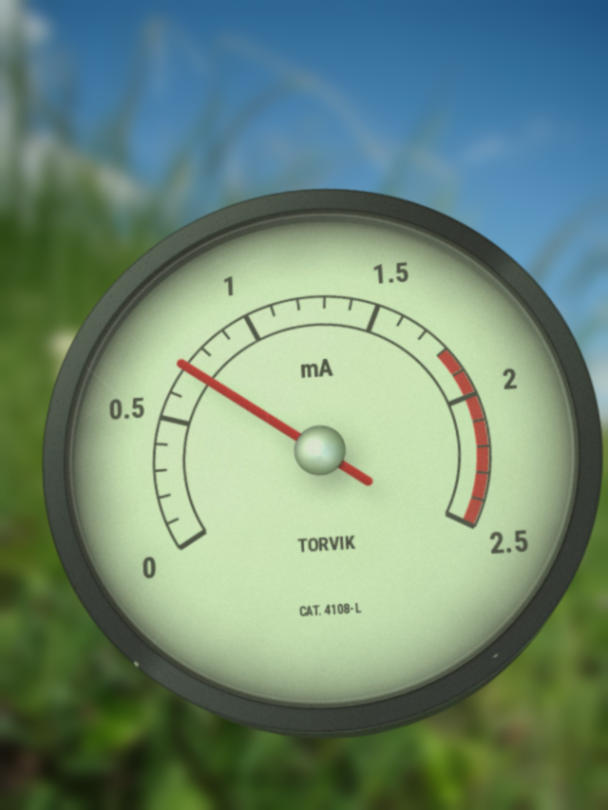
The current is 0.7 mA
